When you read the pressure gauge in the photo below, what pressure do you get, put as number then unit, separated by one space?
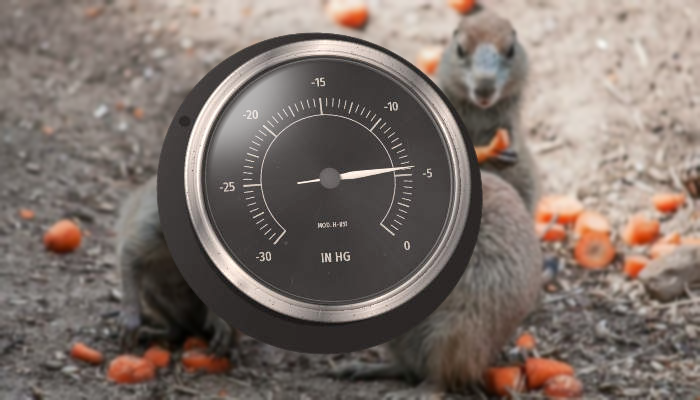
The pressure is -5.5 inHg
